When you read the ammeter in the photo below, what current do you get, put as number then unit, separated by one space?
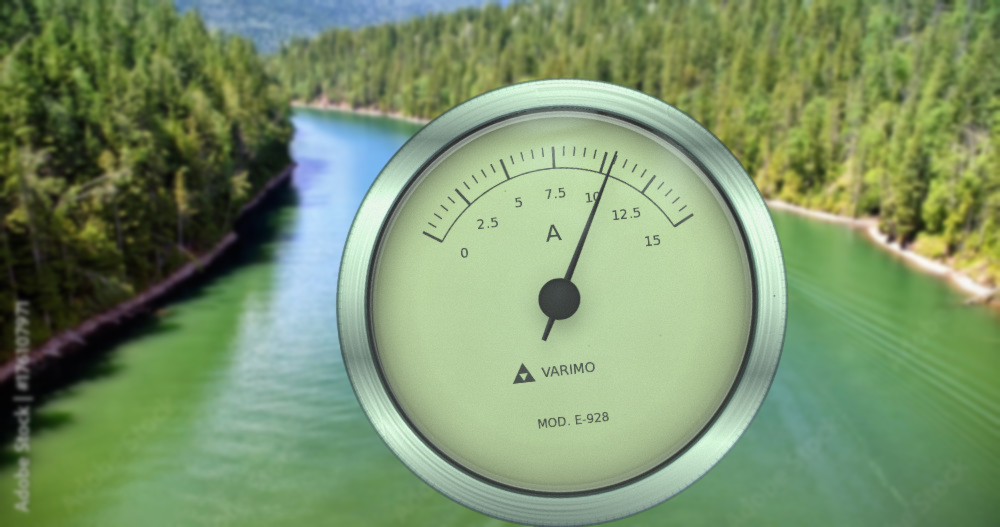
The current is 10.5 A
